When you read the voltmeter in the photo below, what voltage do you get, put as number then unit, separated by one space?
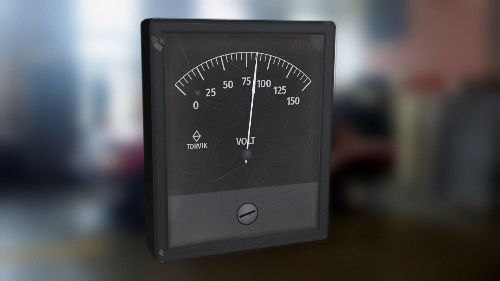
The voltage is 85 V
